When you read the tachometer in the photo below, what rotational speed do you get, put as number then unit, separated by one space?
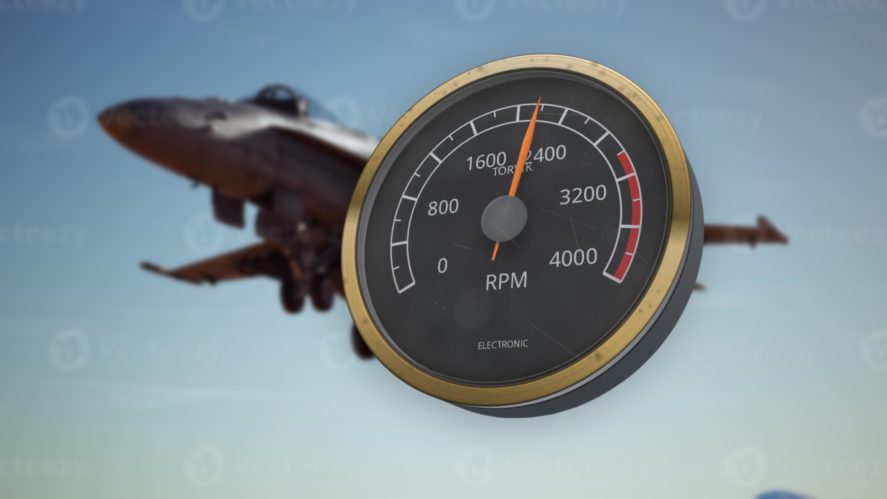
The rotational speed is 2200 rpm
